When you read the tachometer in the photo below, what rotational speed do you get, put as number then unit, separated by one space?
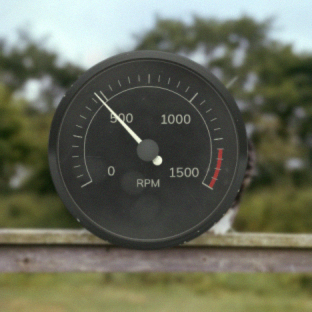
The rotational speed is 475 rpm
